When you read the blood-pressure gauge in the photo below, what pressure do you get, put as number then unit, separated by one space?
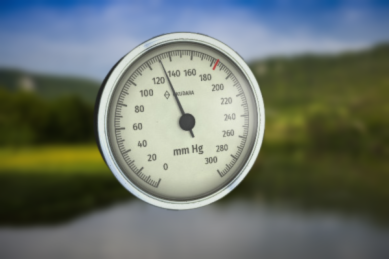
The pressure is 130 mmHg
